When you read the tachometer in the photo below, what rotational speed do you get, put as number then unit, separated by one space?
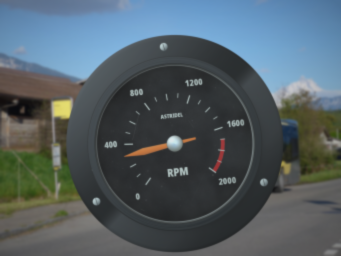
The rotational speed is 300 rpm
